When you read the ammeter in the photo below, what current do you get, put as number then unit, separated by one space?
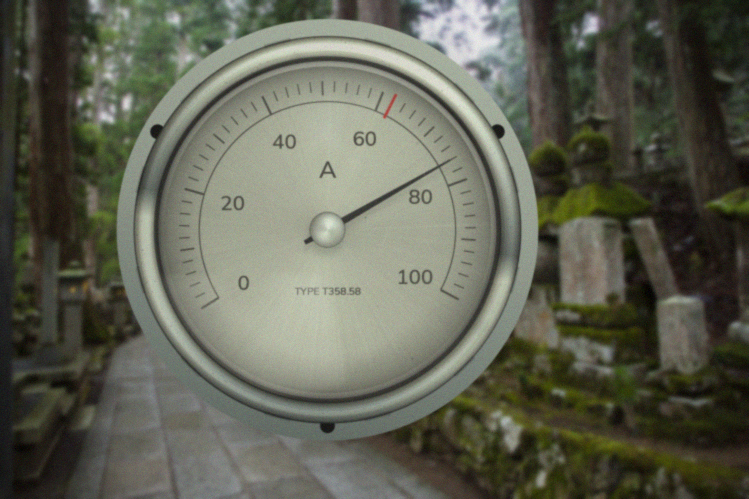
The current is 76 A
